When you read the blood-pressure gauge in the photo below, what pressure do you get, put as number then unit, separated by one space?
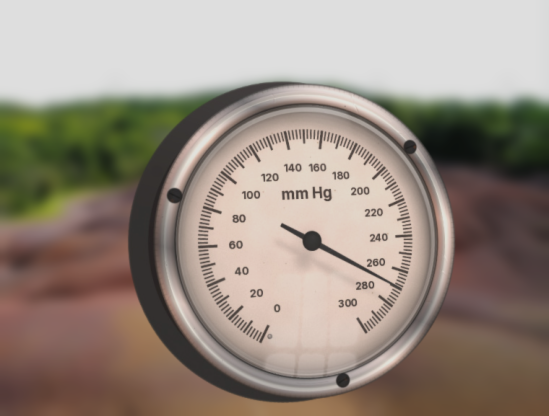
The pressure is 270 mmHg
